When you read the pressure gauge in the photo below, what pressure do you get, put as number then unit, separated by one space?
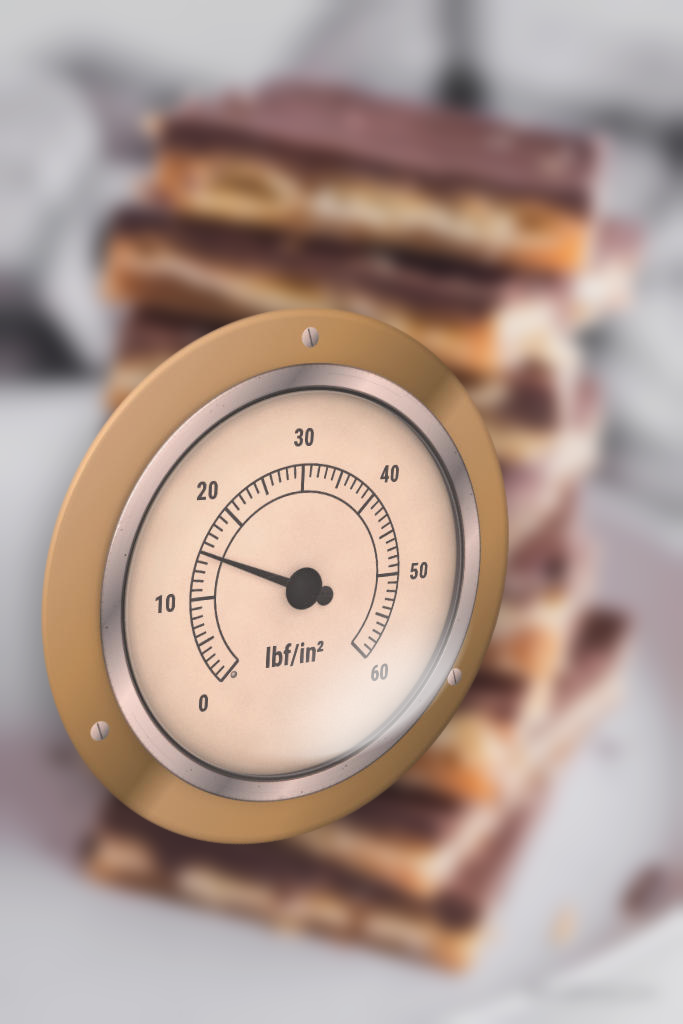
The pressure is 15 psi
